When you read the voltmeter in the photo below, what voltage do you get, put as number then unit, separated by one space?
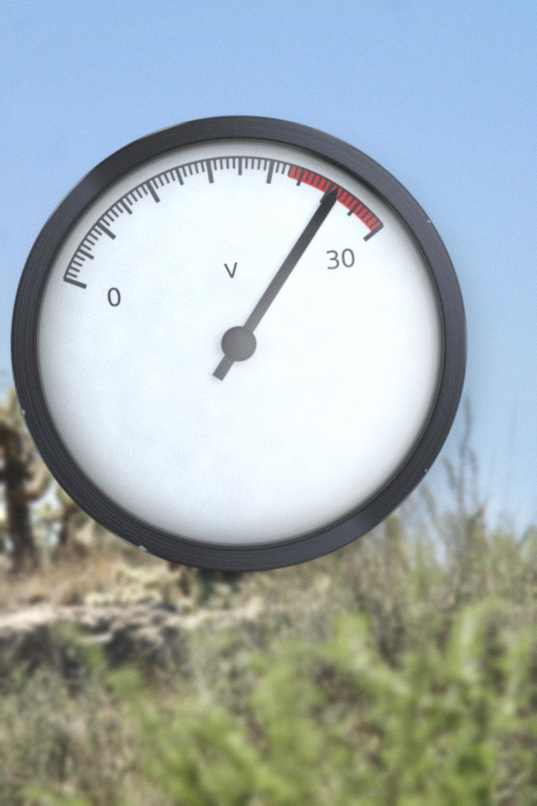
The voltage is 25.5 V
